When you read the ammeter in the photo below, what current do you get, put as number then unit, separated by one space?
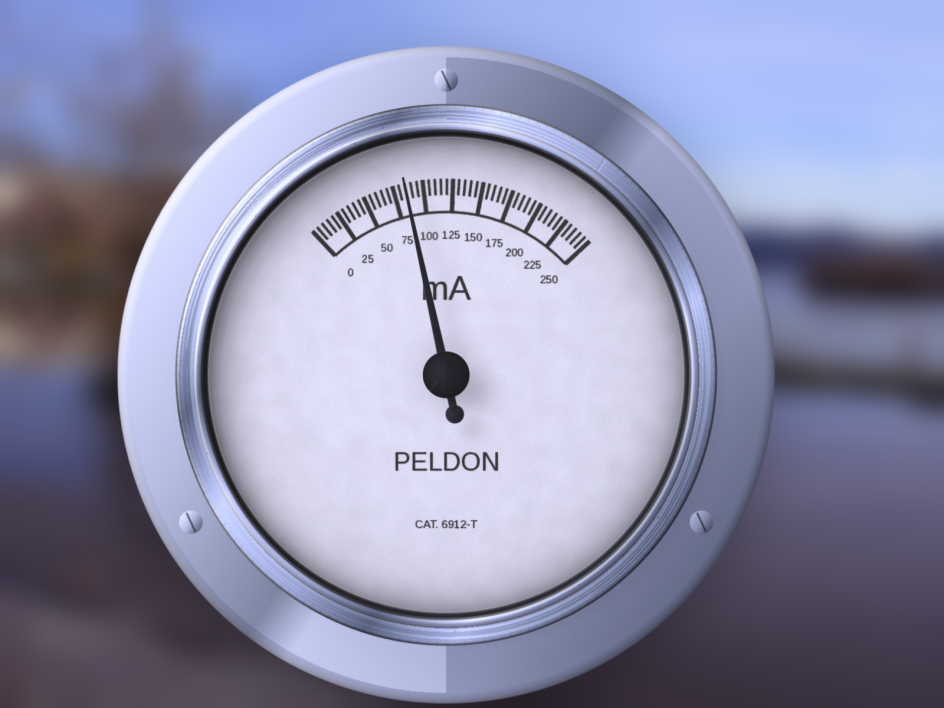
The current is 85 mA
